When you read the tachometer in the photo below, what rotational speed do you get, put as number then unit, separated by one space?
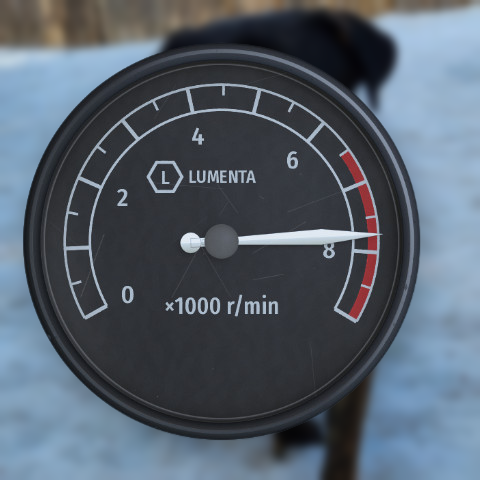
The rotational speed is 7750 rpm
